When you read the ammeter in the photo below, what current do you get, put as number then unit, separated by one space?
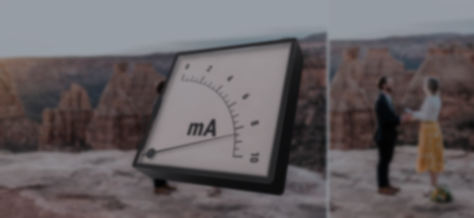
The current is 8.5 mA
